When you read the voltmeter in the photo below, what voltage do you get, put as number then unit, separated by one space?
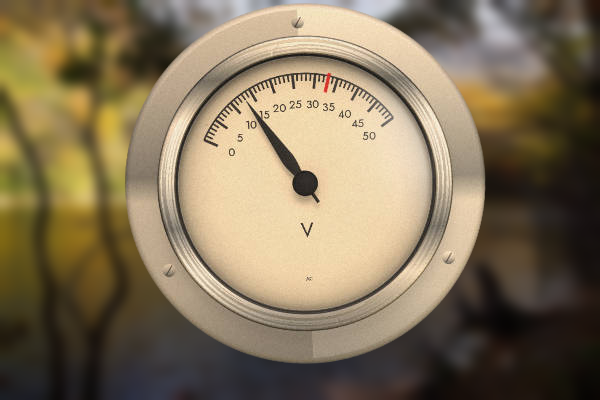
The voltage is 13 V
